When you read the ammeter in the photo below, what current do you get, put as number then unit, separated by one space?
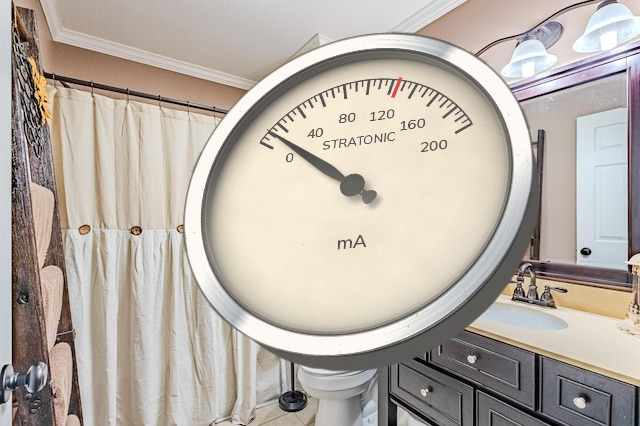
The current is 10 mA
